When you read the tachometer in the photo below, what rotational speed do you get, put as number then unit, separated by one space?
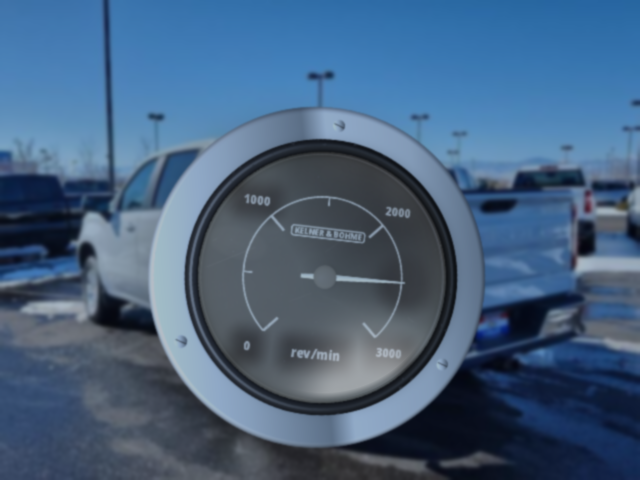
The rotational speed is 2500 rpm
